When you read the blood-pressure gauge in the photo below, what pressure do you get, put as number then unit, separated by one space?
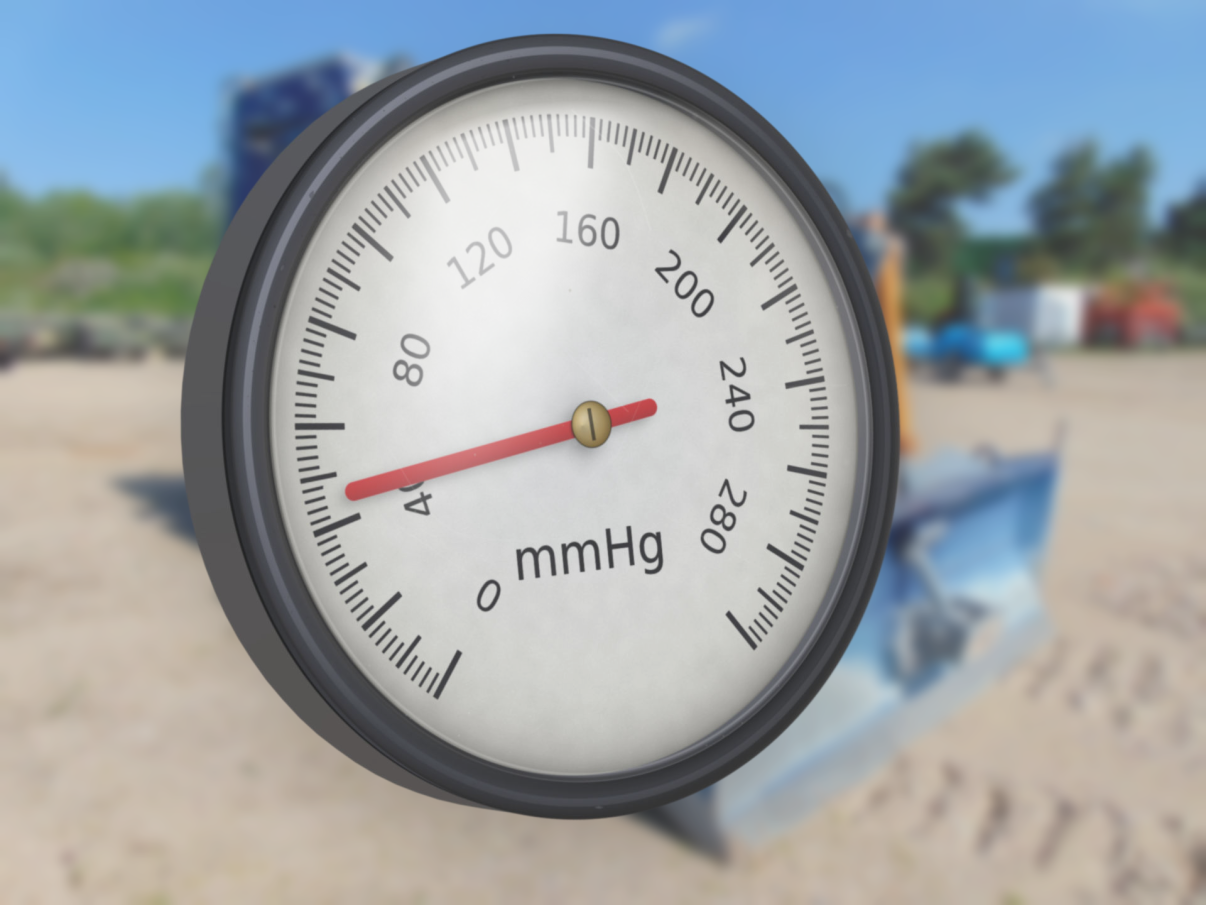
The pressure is 46 mmHg
